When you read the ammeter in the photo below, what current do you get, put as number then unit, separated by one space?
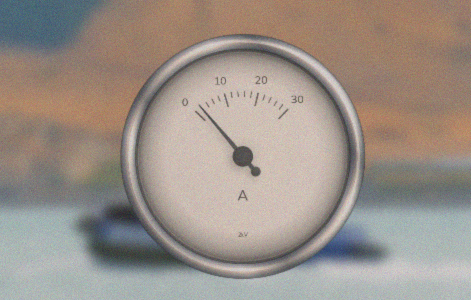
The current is 2 A
